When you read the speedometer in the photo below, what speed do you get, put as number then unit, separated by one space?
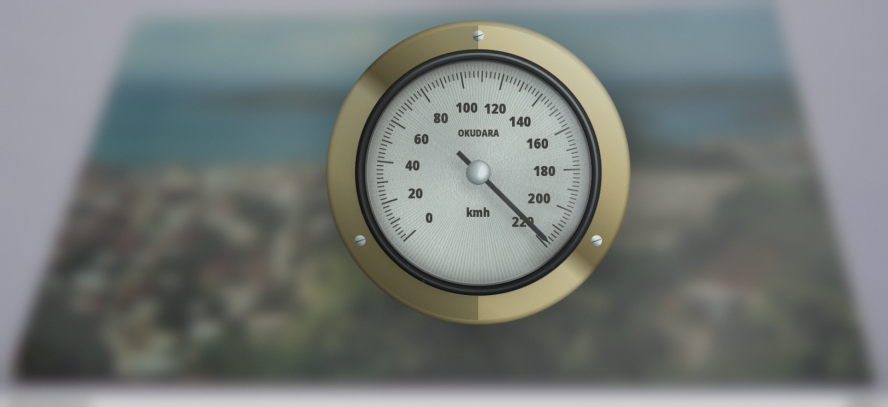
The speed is 218 km/h
